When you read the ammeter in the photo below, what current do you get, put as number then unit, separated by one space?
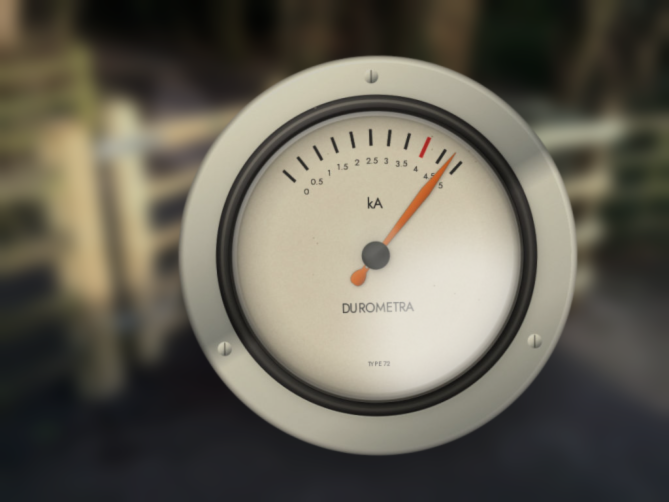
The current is 4.75 kA
